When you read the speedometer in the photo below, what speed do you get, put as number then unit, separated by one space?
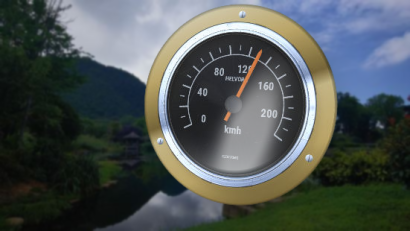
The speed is 130 km/h
